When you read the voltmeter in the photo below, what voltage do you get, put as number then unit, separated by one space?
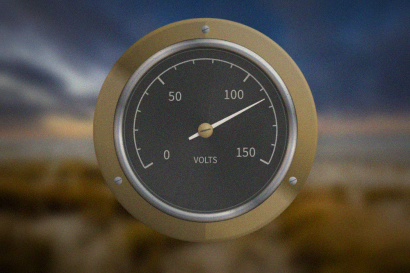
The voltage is 115 V
